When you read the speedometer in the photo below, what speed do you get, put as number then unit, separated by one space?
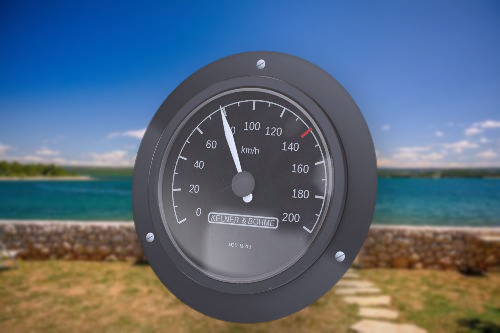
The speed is 80 km/h
